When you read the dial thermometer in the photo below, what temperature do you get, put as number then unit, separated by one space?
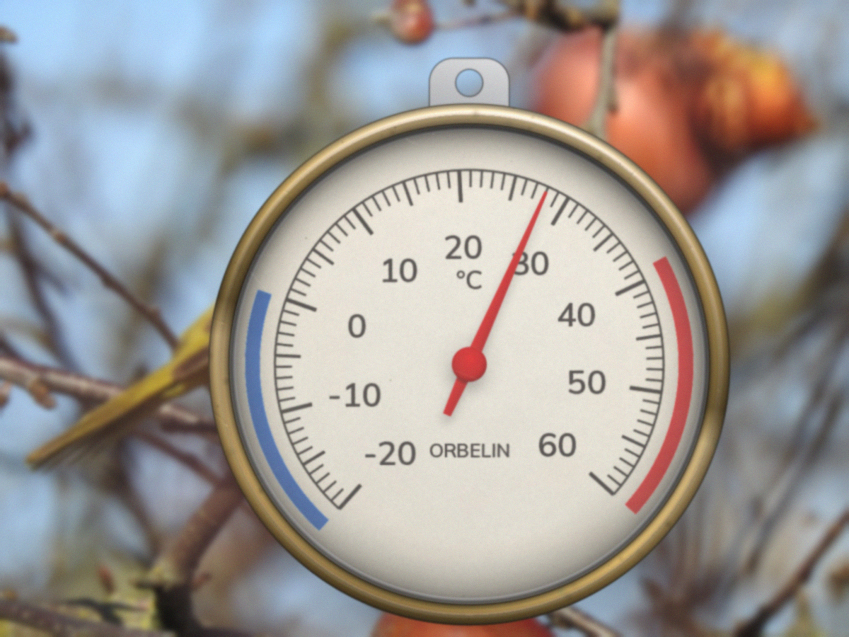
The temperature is 28 °C
